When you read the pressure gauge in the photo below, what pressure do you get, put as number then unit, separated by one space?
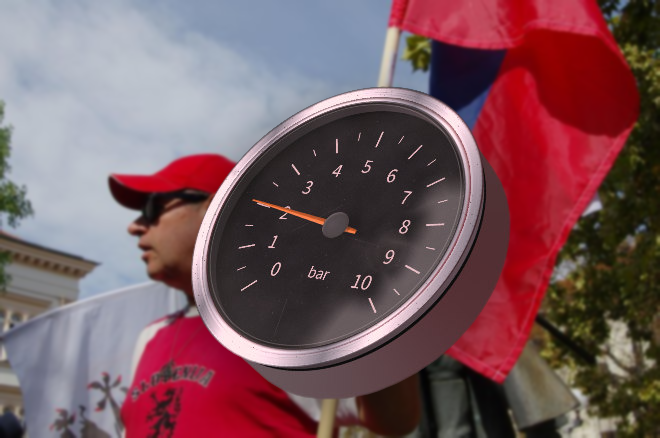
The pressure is 2 bar
